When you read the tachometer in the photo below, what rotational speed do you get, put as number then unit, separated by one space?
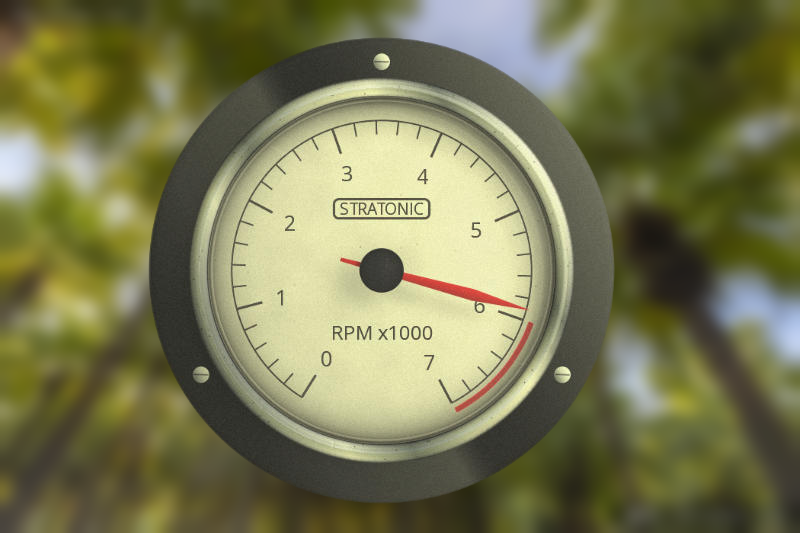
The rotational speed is 5900 rpm
